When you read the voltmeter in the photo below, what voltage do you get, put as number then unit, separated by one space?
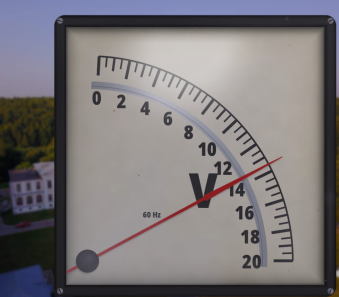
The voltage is 13.5 V
